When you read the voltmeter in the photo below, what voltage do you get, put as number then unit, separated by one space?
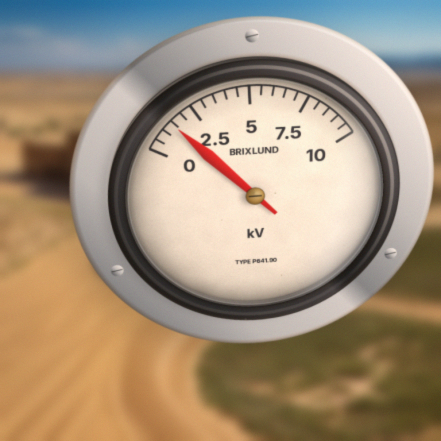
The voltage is 1.5 kV
